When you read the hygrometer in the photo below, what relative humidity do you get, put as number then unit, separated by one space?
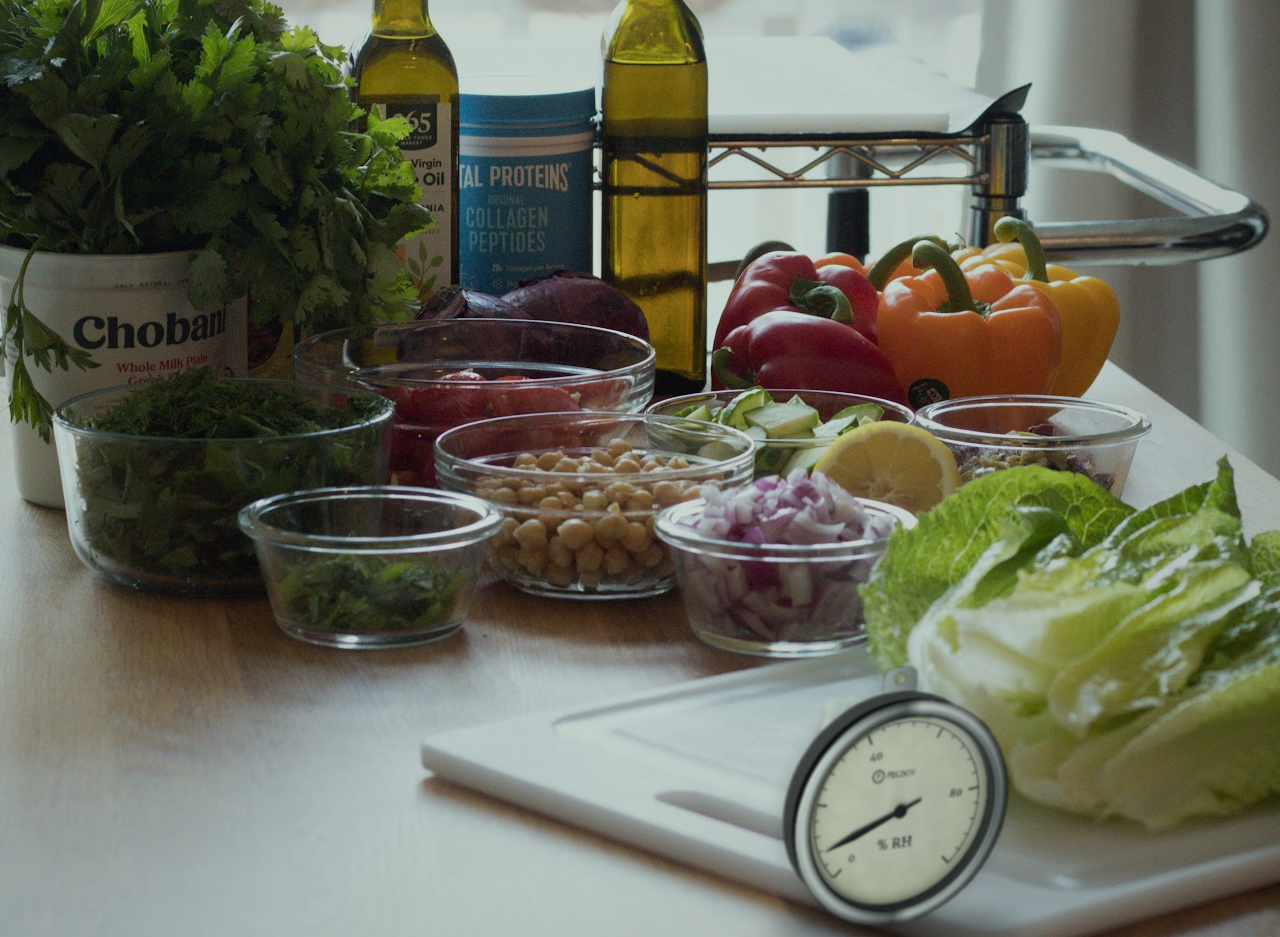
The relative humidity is 8 %
